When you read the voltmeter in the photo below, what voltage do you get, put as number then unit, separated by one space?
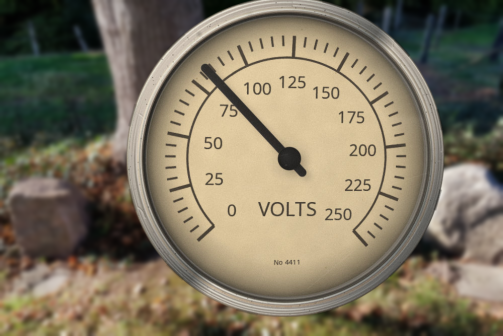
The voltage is 82.5 V
